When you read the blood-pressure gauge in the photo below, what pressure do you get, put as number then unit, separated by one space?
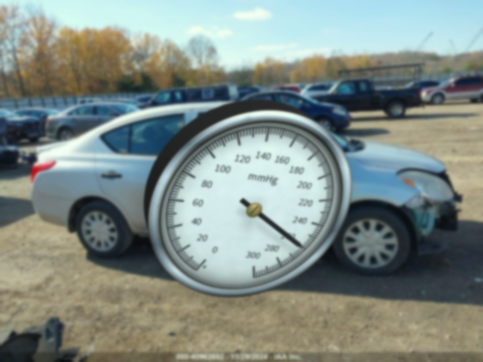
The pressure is 260 mmHg
